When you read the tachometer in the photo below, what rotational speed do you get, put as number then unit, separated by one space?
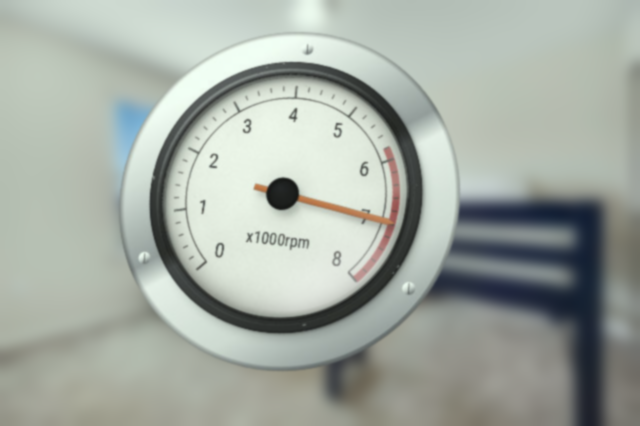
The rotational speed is 7000 rpm
